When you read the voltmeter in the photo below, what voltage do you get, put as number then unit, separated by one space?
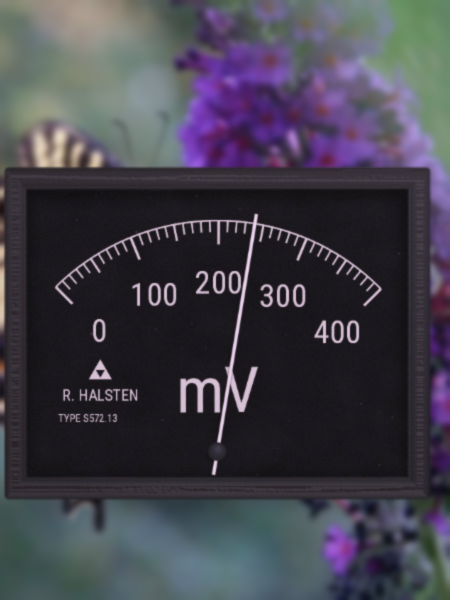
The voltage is 240 mV
